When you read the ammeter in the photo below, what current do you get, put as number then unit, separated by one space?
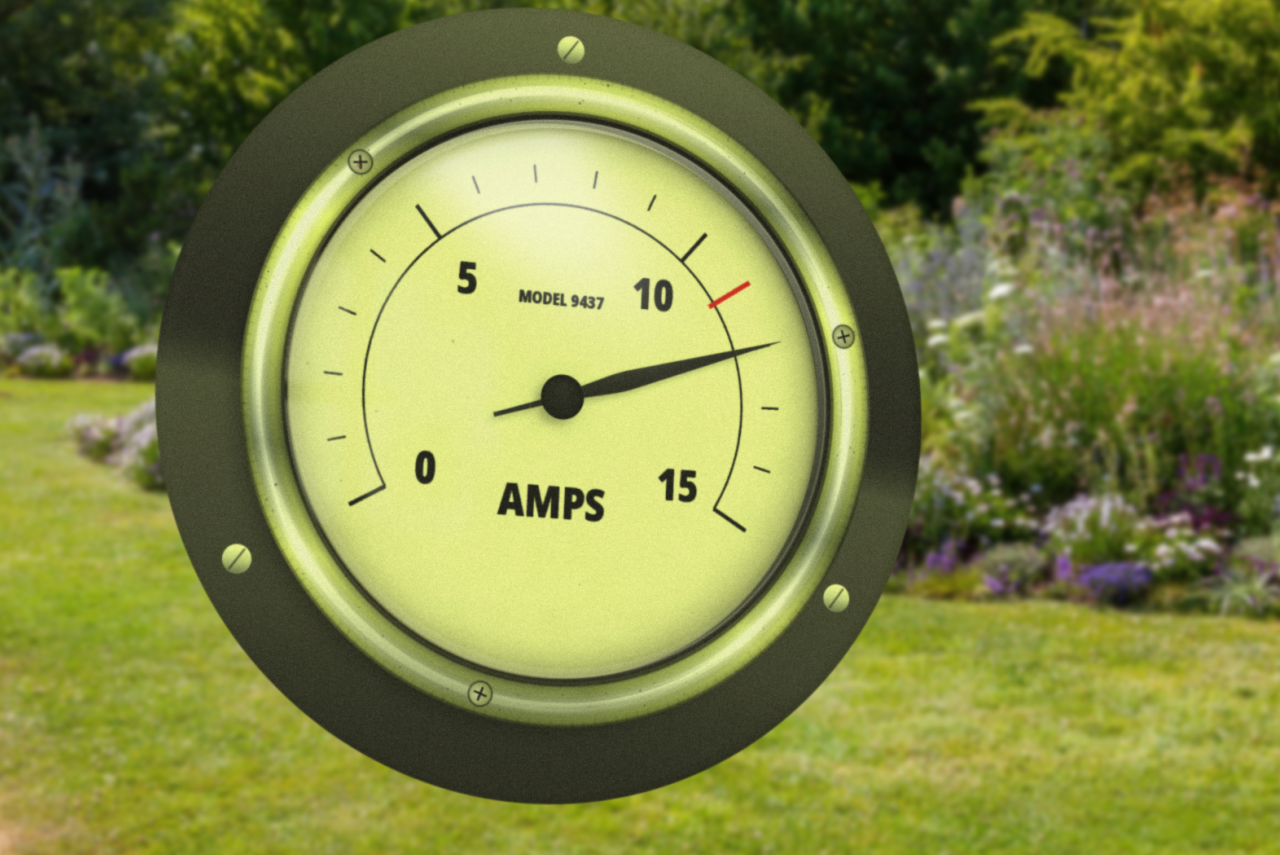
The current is 12 A
